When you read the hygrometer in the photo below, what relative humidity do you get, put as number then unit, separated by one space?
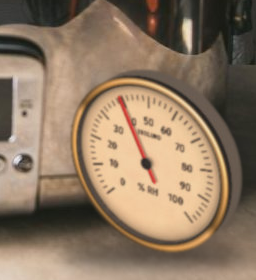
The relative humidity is 40 %
